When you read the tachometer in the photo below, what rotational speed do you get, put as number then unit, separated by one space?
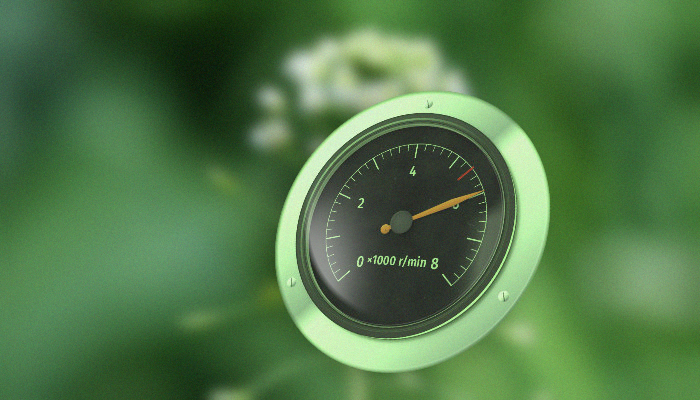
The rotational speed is 6000 rpm
